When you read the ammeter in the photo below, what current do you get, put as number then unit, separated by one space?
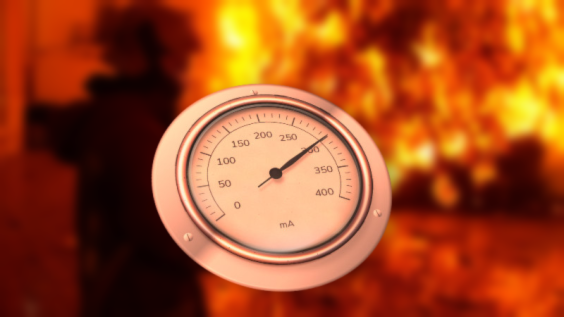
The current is 300 mA
